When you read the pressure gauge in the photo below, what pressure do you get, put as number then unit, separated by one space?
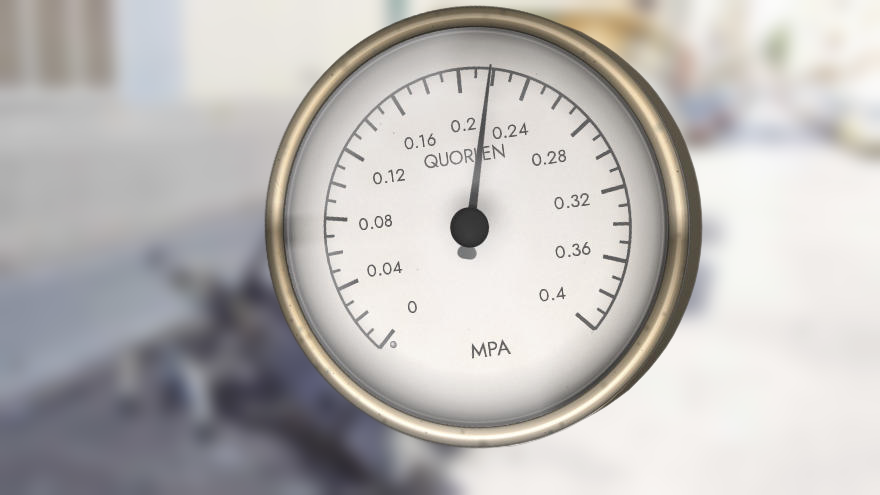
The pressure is 0.22 MPa
